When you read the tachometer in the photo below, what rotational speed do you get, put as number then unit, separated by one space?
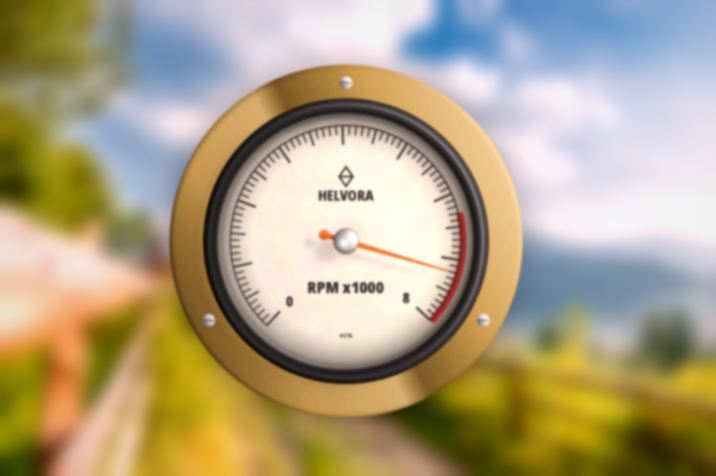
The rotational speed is 7200 rpm
